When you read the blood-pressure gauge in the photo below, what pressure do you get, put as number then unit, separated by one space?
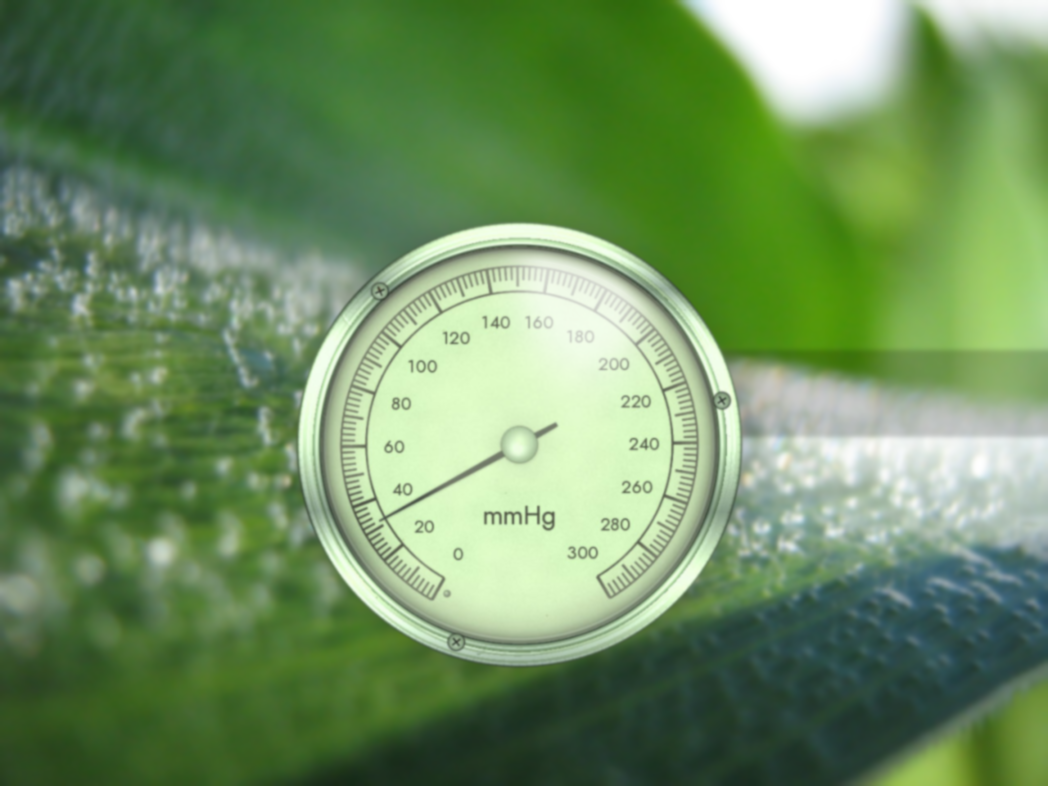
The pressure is 32 mmHg
